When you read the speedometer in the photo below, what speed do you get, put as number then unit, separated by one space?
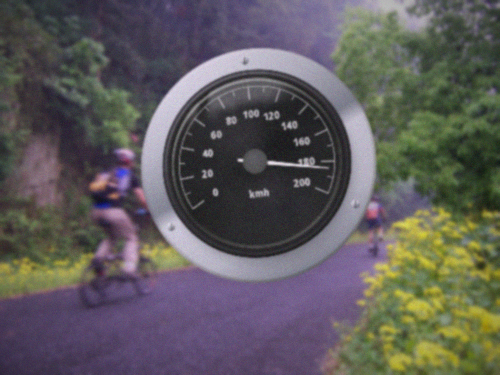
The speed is 185 km/h
